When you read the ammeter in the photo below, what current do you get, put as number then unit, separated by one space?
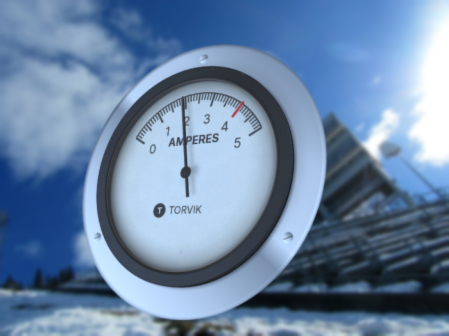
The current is 2 A
